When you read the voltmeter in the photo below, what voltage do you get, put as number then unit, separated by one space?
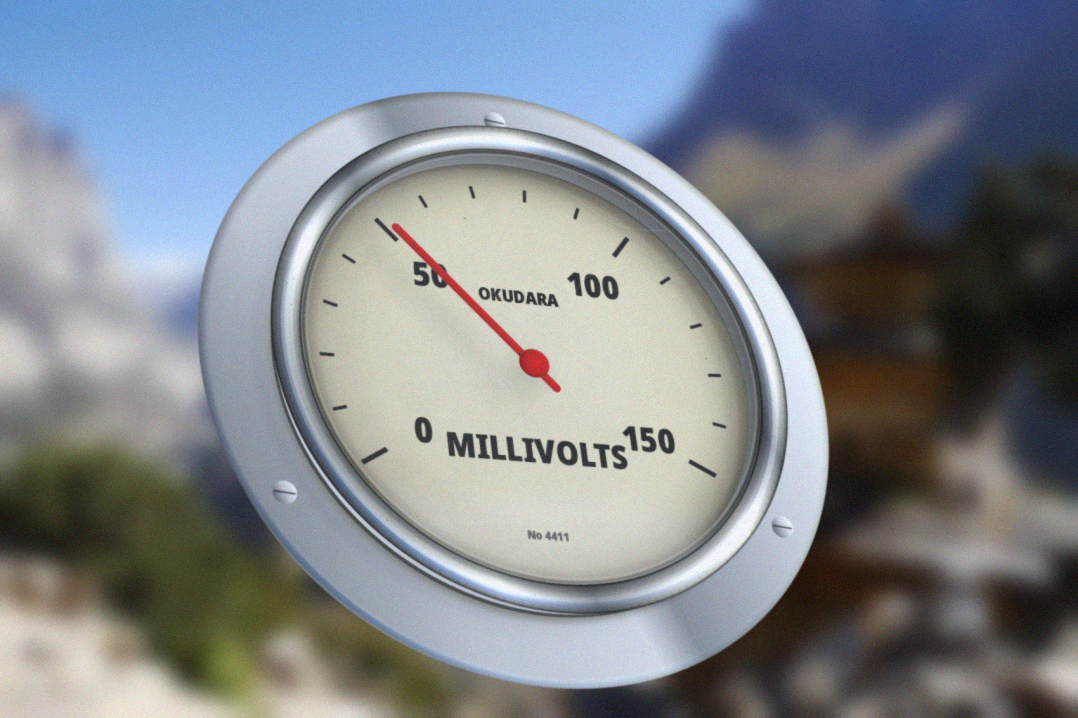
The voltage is 50 mV
